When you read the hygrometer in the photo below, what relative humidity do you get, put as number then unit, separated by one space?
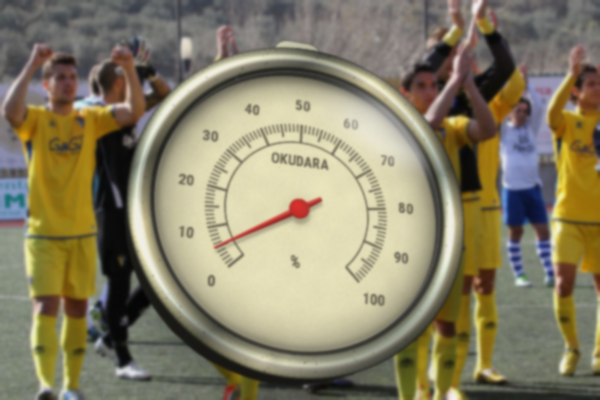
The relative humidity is 5 %
